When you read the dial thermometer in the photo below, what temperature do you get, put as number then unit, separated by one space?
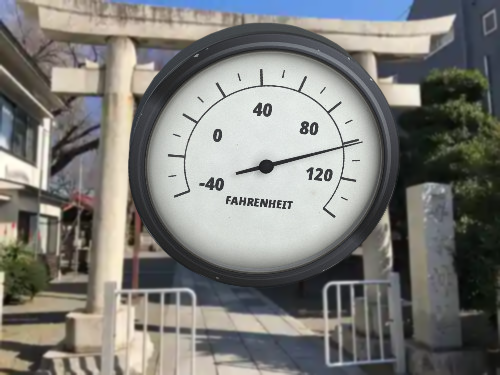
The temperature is 100 °F
